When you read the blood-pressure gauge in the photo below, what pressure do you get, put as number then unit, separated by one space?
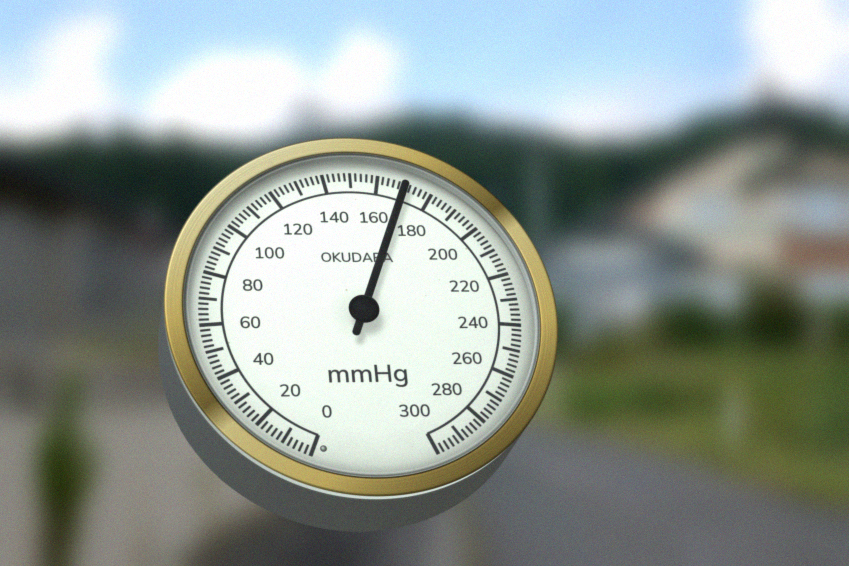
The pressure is 170 mmHg
